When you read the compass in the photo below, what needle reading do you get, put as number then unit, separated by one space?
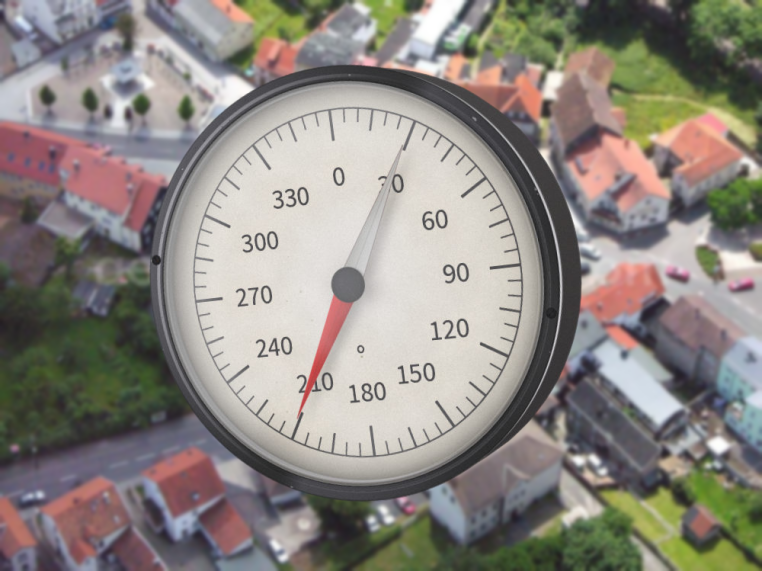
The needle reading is 210 °
